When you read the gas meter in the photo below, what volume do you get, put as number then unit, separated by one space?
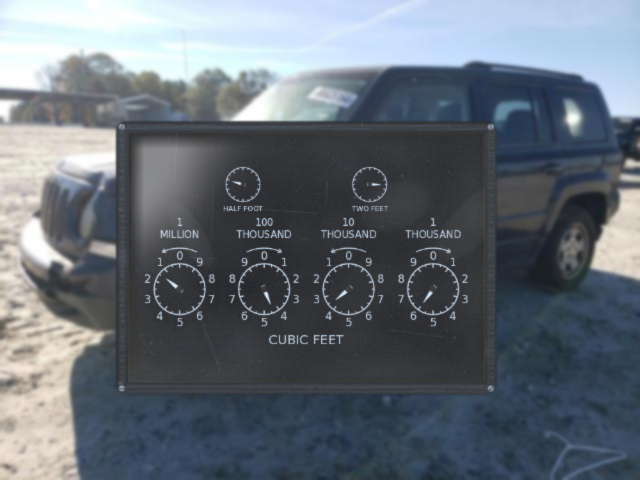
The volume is 143600 ft³
